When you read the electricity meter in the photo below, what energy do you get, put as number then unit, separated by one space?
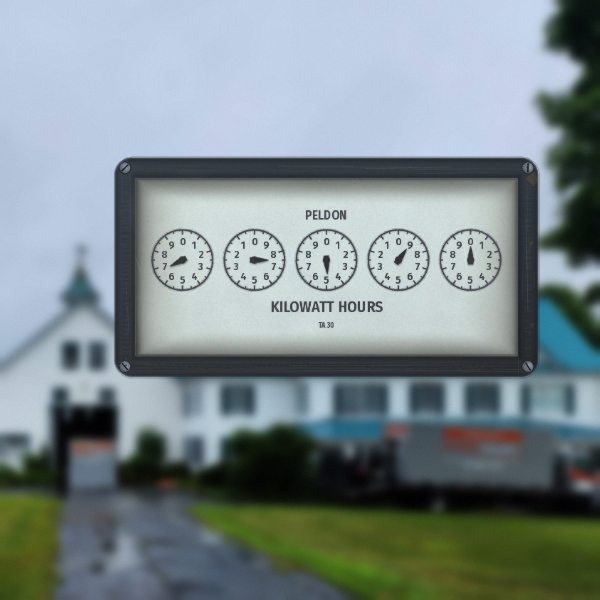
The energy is 67490 kWh
